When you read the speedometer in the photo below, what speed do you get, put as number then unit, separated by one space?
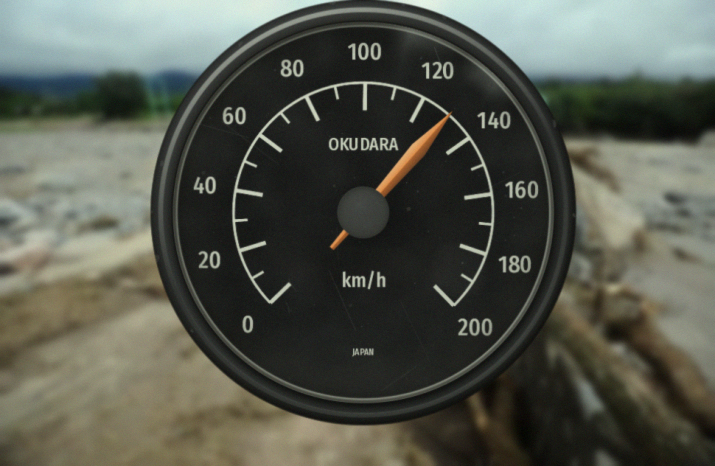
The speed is 130 km/h
